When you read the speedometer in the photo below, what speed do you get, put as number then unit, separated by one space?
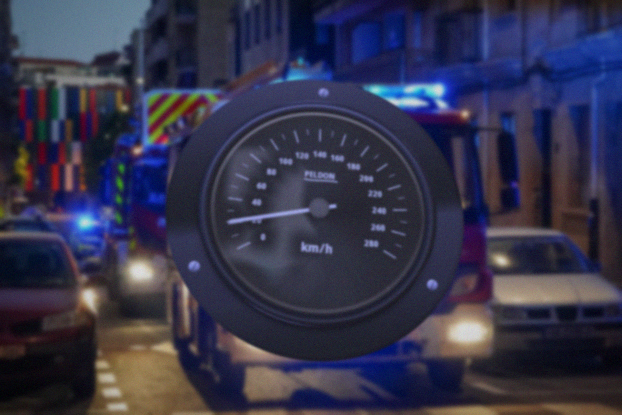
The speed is 20 km/h
